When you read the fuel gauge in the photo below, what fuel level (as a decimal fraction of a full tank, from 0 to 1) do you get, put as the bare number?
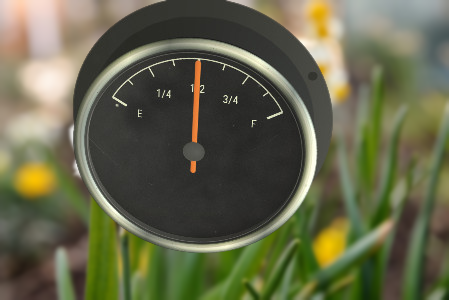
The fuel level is 0.5
